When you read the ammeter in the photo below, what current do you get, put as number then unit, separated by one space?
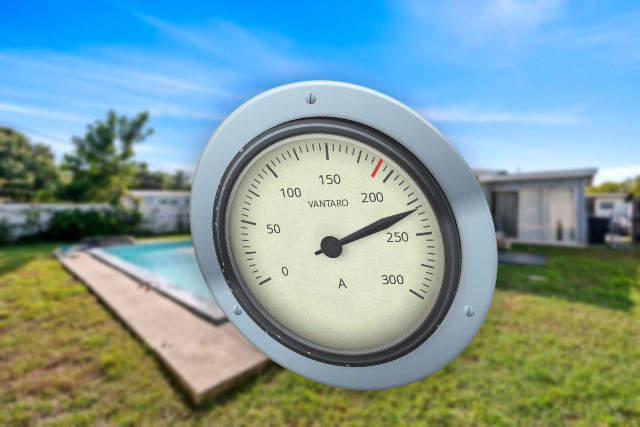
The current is 230 A
